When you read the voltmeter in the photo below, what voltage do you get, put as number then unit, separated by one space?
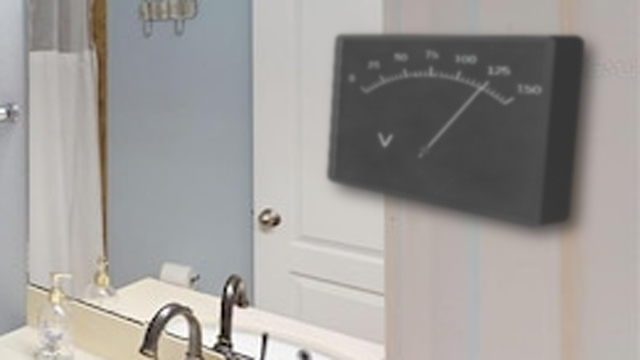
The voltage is 125 V
